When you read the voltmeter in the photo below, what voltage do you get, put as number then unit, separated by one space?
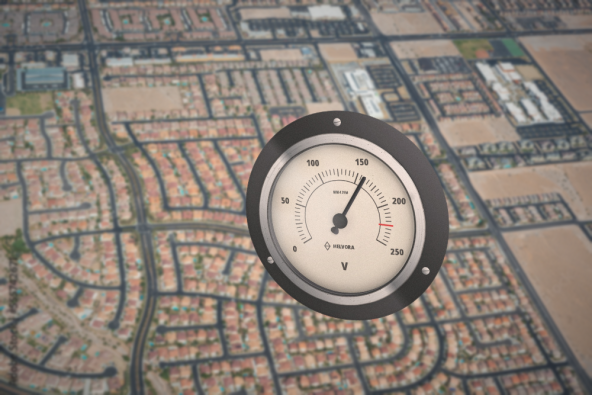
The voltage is 160 V
